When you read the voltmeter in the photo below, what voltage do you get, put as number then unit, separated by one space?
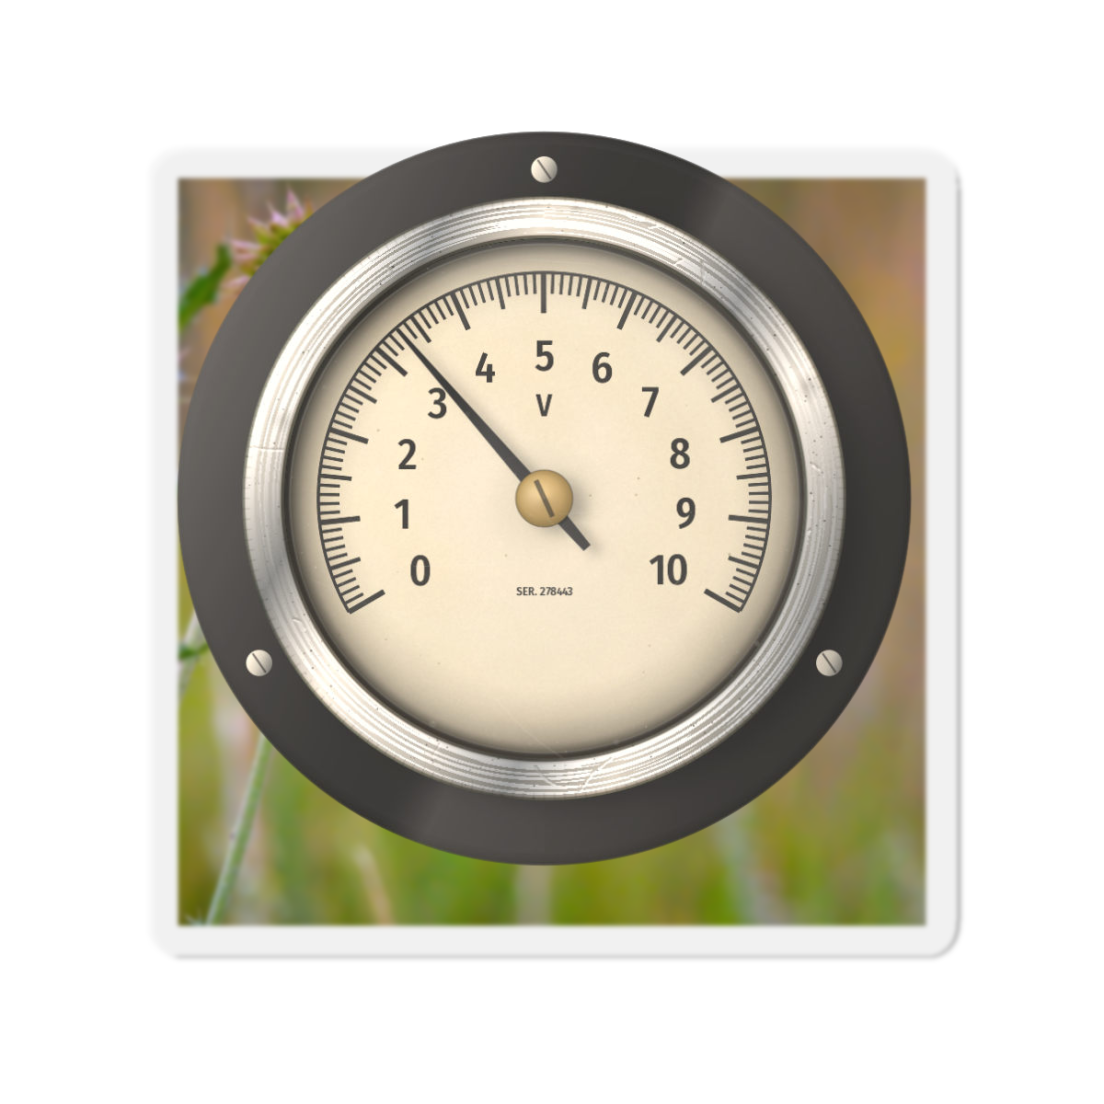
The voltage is 3.3 V
